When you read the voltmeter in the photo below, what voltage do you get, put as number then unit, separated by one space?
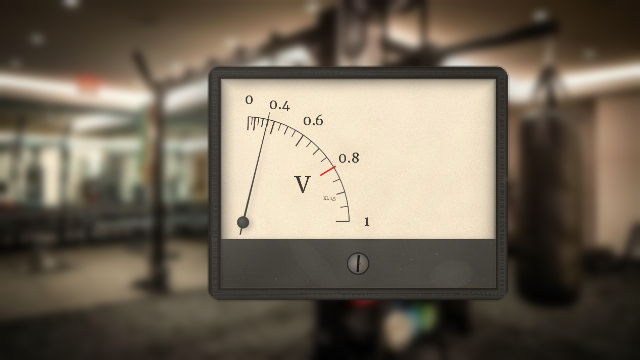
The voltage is 0.35 V
